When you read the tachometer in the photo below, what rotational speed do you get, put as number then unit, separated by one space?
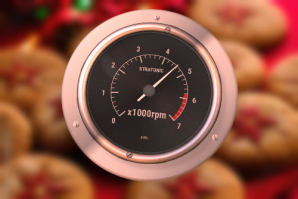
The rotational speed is 4600 rpm
